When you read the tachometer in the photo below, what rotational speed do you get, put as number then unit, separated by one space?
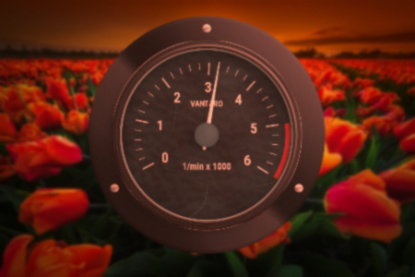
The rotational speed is 3200 rpm
